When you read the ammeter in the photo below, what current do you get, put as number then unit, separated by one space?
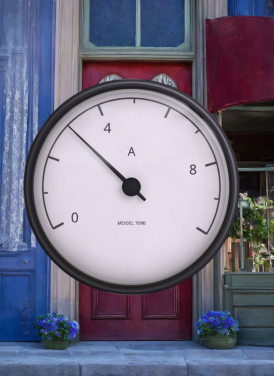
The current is 3 A
